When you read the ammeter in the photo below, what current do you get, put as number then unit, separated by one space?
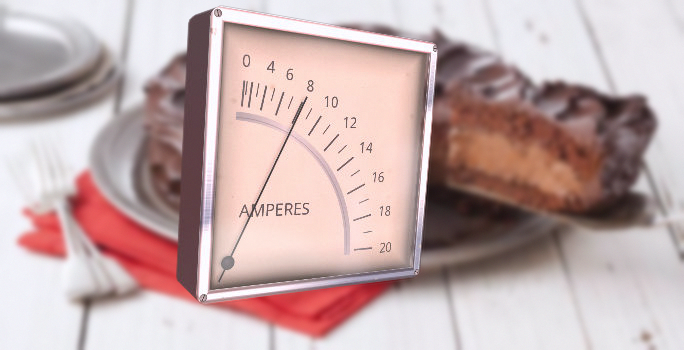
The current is 8 A
